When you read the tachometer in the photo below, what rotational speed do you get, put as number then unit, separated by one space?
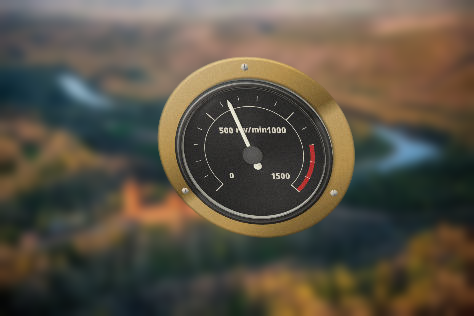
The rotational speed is 650 rpm
